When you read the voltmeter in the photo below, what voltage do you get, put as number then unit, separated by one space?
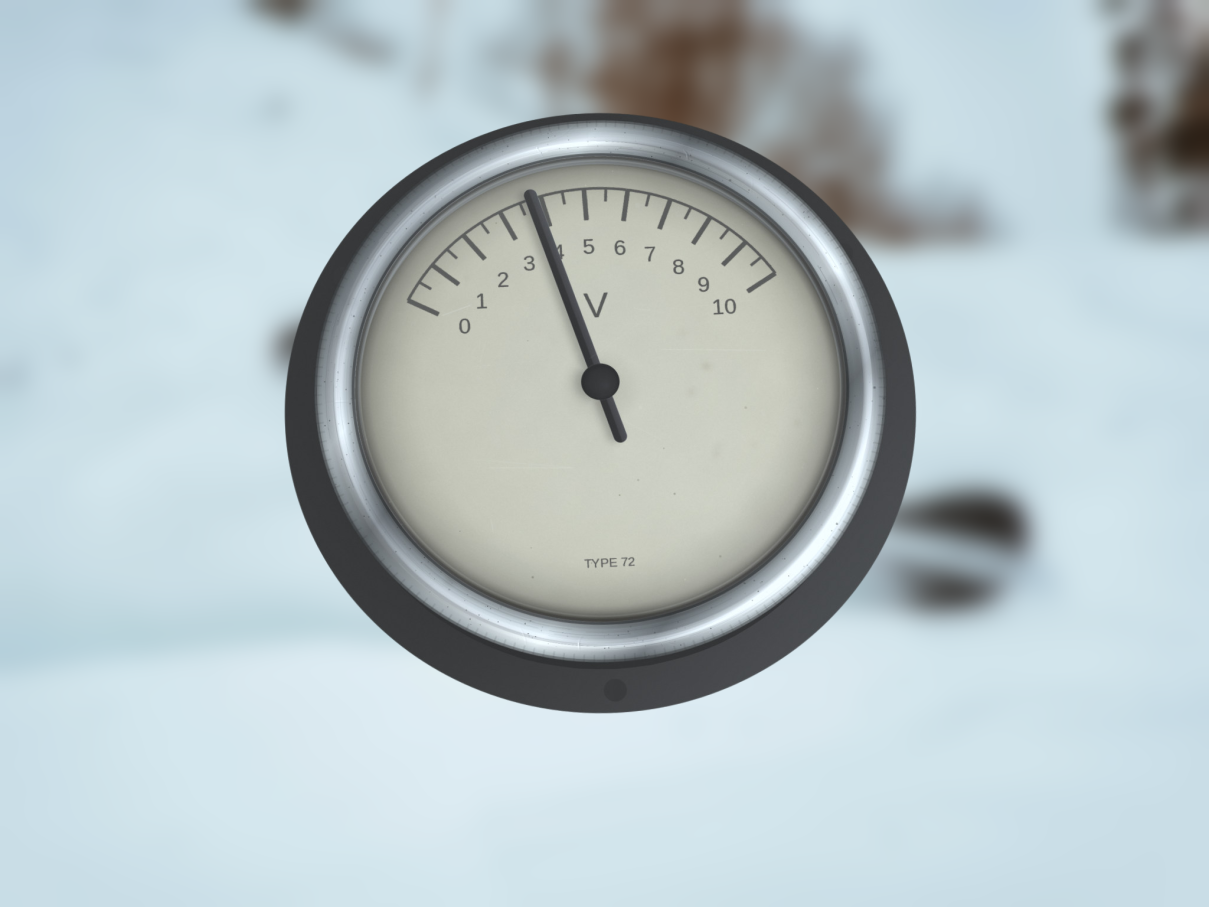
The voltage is 3.75 V
